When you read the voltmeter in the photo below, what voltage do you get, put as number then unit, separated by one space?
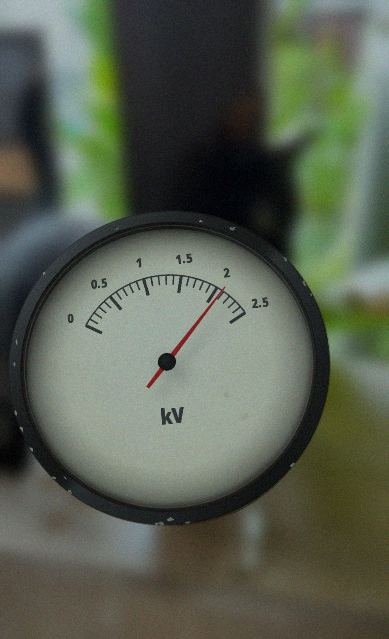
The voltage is 2.1 kV
